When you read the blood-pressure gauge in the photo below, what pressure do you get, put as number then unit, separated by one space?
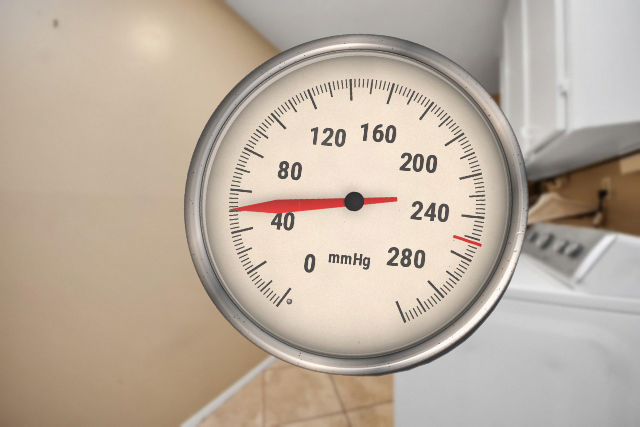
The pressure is 50 mmHg
